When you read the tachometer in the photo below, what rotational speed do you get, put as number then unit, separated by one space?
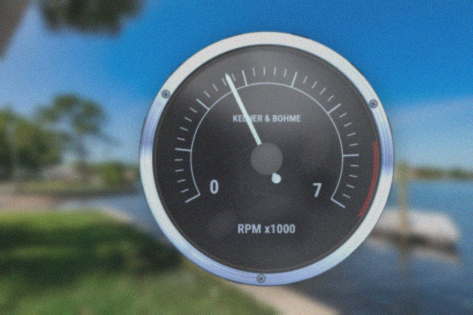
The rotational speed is 2700 rpm
